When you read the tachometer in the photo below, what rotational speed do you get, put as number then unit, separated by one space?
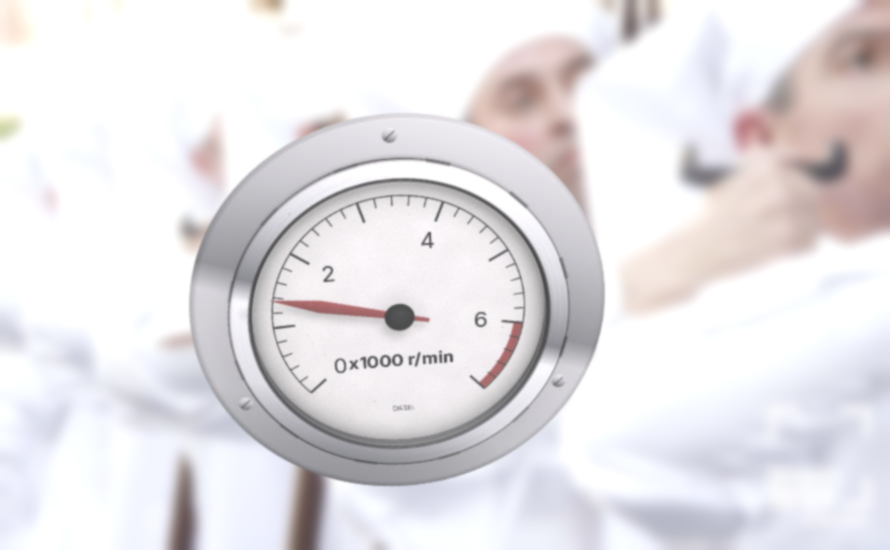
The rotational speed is 1400 rpm
